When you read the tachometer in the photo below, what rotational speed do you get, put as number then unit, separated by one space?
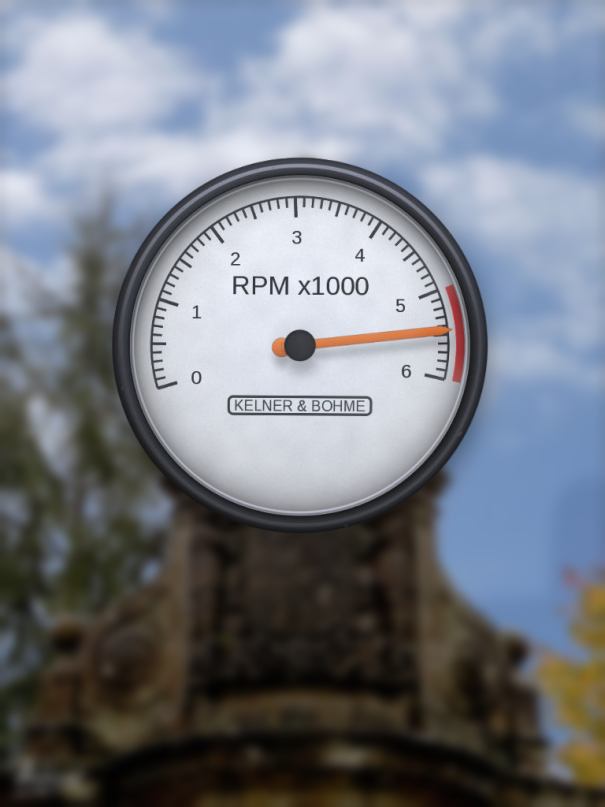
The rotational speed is 5450 rpm
